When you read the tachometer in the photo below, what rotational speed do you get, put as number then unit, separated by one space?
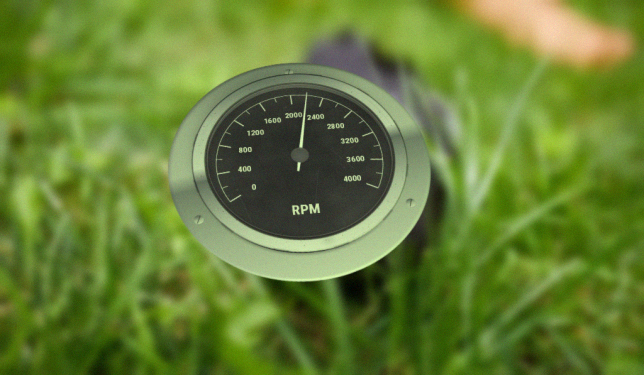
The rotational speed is 2200 rpm
